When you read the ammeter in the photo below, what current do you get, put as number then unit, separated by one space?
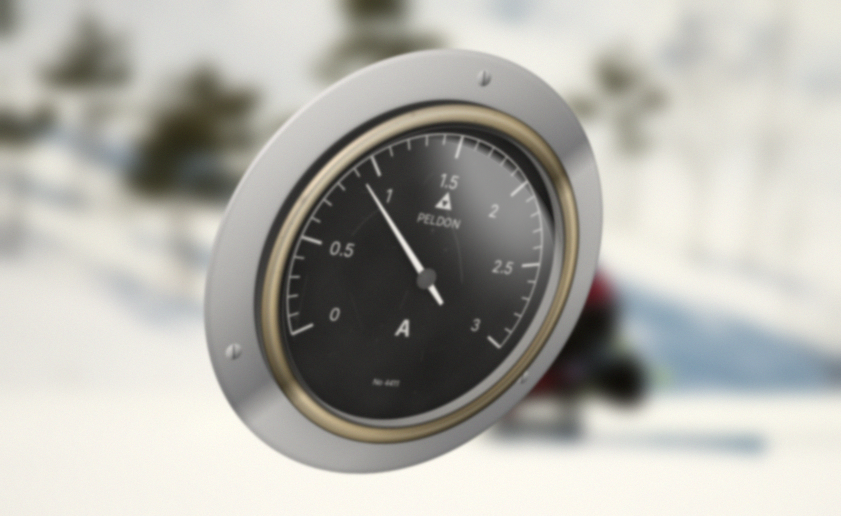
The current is 0.9 A
